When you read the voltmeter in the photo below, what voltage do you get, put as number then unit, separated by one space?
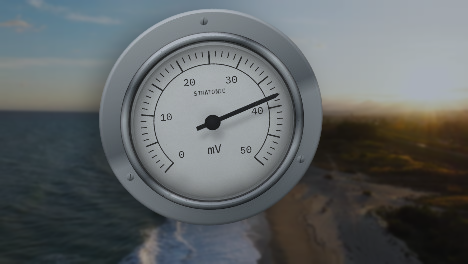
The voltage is 38 mV
